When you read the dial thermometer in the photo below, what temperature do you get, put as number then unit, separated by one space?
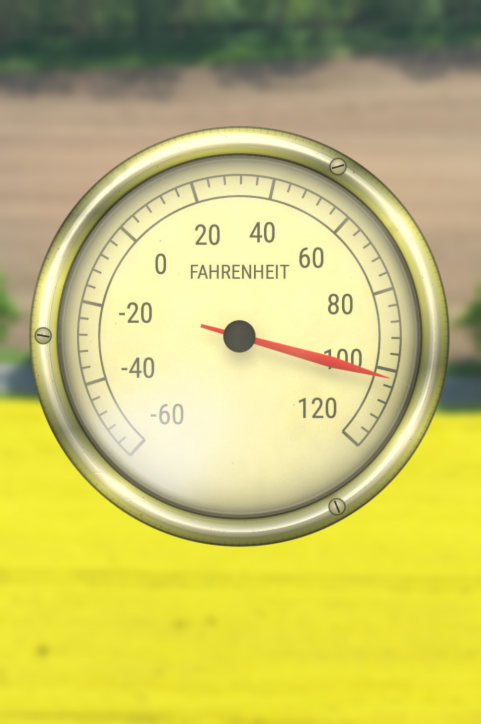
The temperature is 102 °F
